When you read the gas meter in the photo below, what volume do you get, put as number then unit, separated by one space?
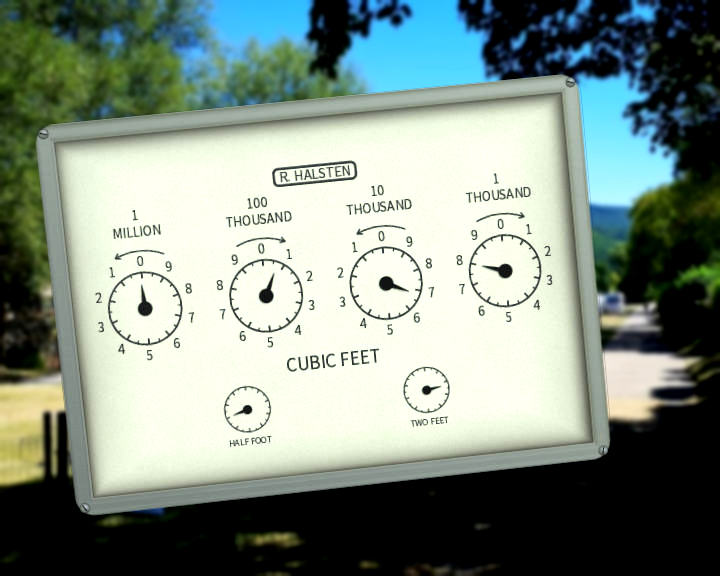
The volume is 6800 ft³
